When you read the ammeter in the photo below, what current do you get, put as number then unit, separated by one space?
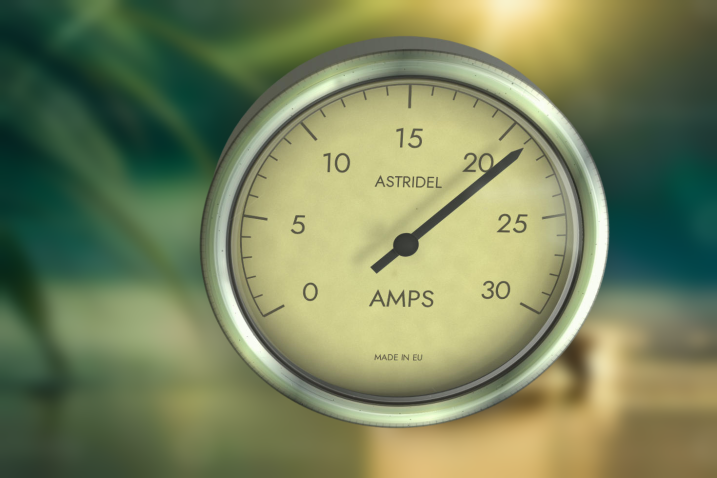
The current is 21 A
